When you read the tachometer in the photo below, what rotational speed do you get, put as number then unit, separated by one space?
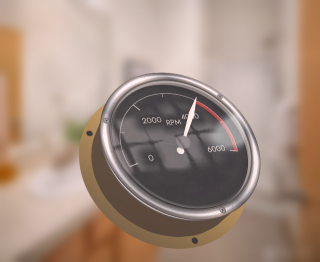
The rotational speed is 4000 rpm
